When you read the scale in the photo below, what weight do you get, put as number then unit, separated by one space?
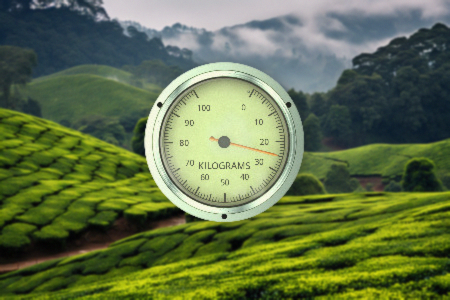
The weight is 25 kg
